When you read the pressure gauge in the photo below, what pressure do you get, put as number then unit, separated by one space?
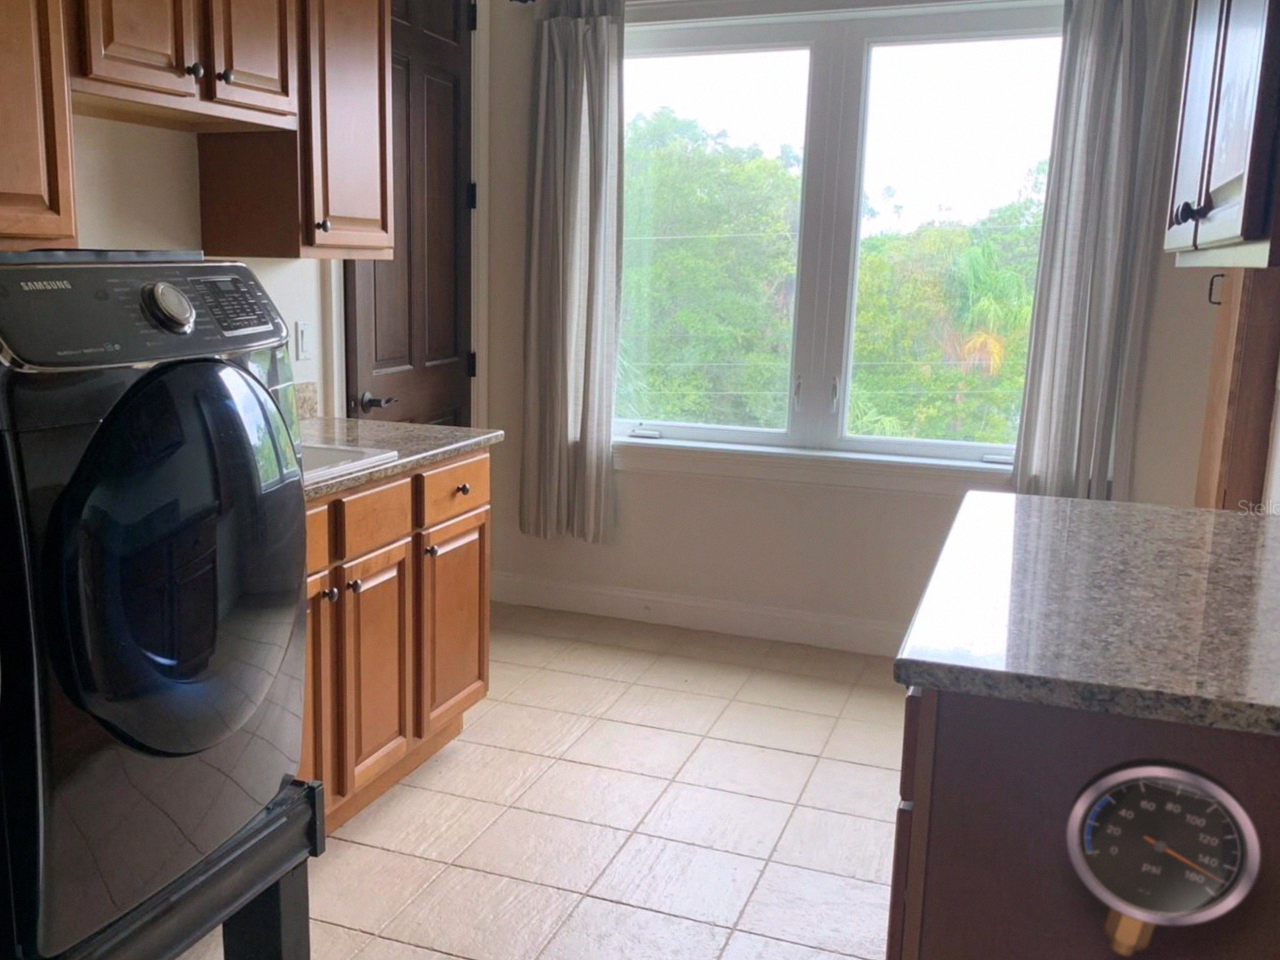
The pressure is 150 psi
